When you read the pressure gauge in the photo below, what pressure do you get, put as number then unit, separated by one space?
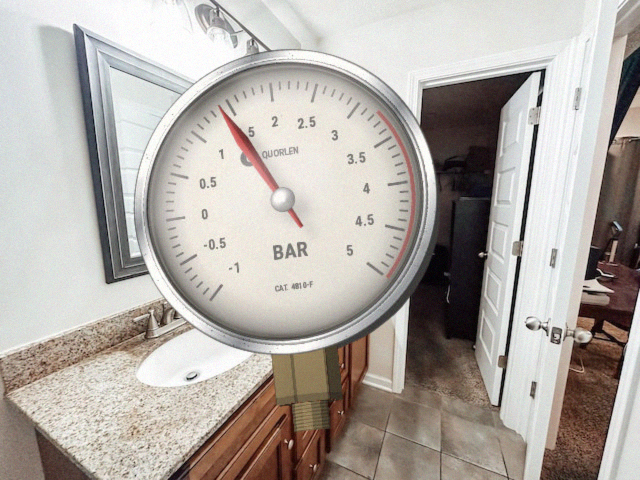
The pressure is 1.4 bar
